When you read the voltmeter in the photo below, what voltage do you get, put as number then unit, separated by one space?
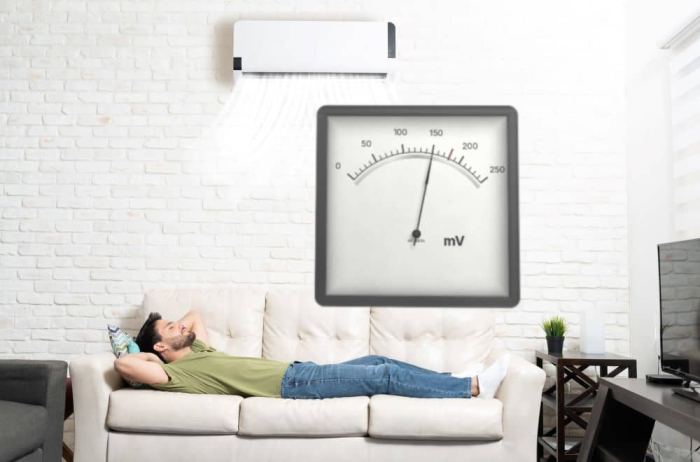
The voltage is 150 mV
